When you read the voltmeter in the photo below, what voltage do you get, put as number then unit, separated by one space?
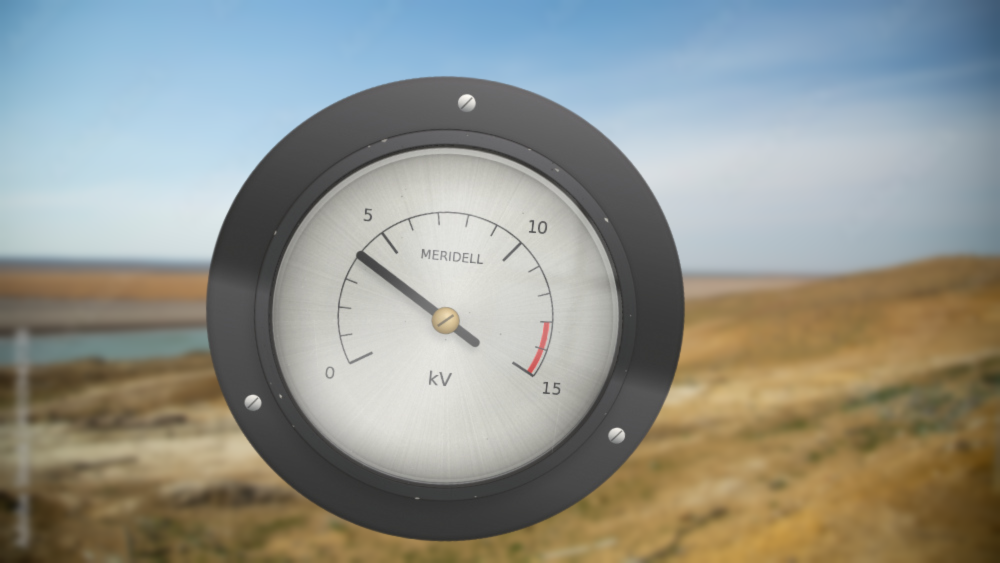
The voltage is 4 kV
